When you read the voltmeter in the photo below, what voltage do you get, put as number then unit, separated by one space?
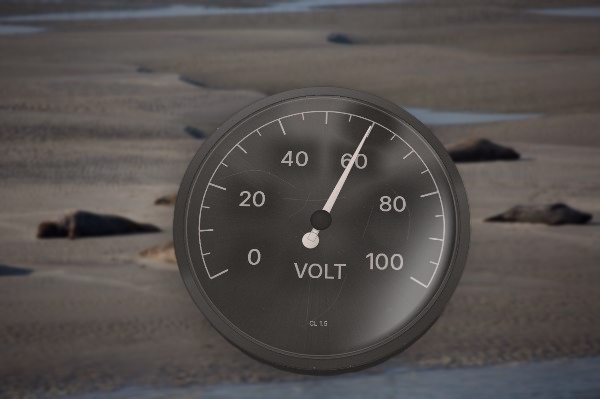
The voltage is 60 V
